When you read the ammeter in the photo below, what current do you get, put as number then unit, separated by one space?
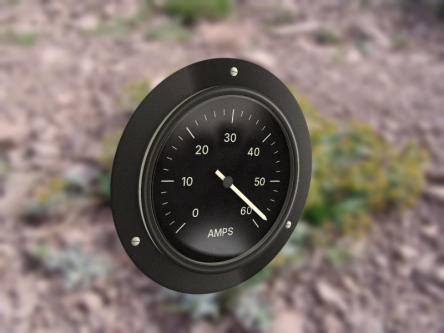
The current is 58 A
